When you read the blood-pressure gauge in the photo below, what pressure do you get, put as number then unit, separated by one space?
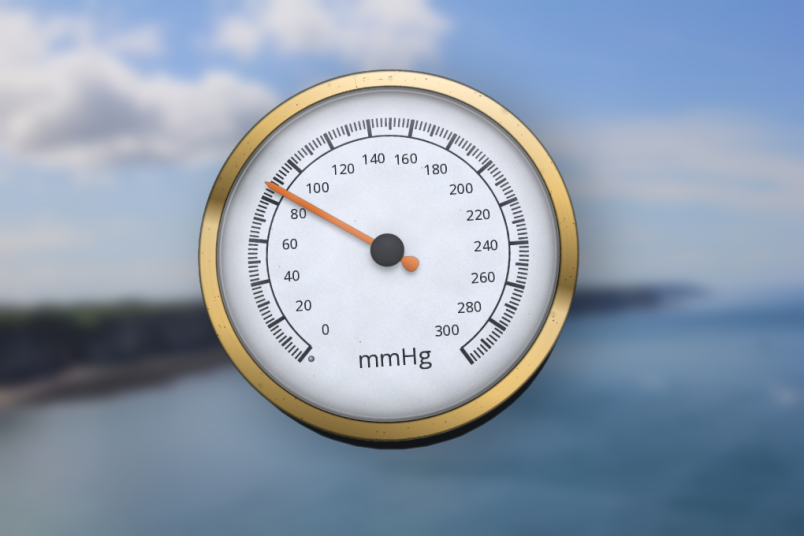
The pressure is 86 mmHg
